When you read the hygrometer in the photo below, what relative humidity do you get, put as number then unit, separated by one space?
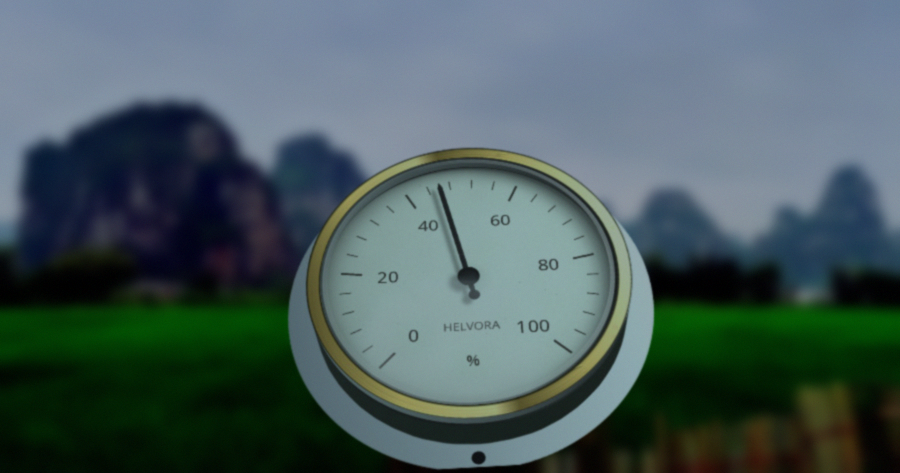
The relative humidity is 46 %
